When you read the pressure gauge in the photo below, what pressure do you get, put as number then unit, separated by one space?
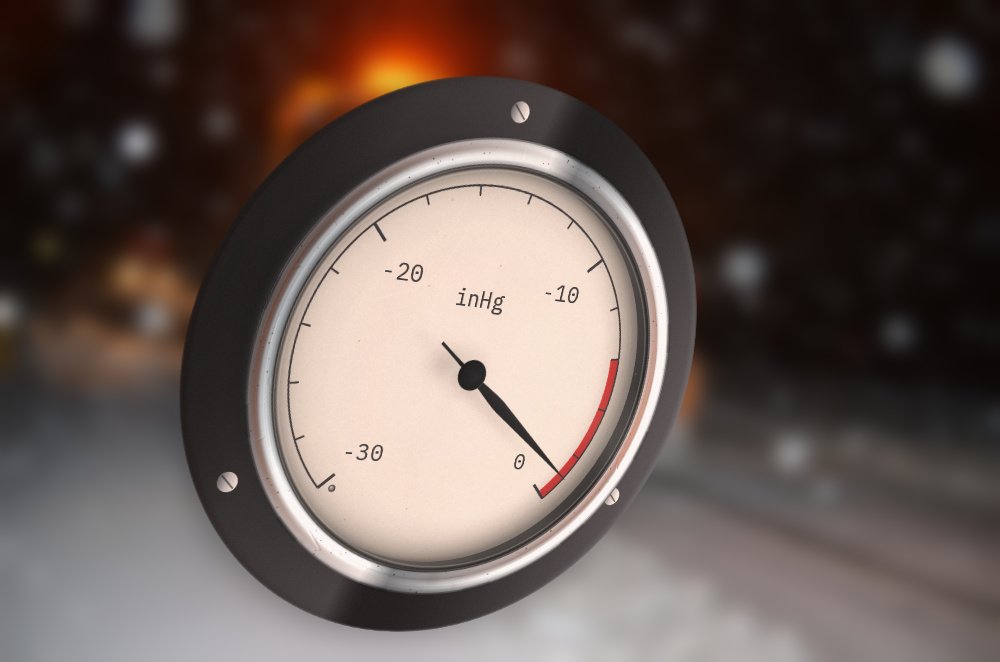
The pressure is -1 inHg
